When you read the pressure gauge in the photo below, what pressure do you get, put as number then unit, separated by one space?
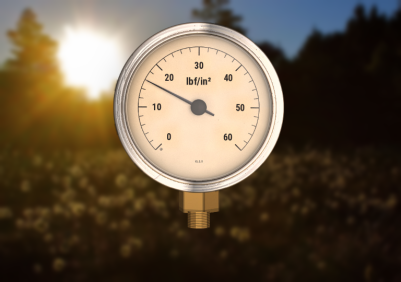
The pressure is 16 psi
